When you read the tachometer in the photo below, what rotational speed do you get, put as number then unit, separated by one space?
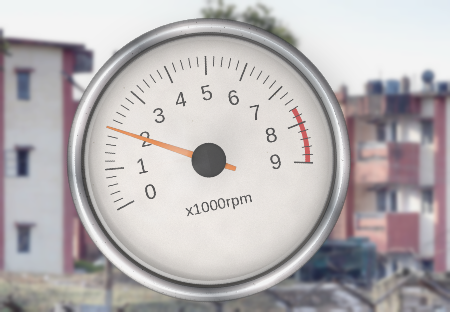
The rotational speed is 2000 rpm
